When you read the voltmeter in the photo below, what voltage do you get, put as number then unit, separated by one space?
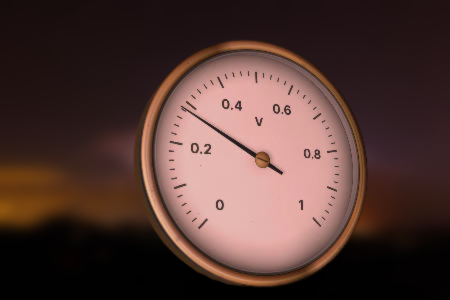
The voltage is 0.28 V
